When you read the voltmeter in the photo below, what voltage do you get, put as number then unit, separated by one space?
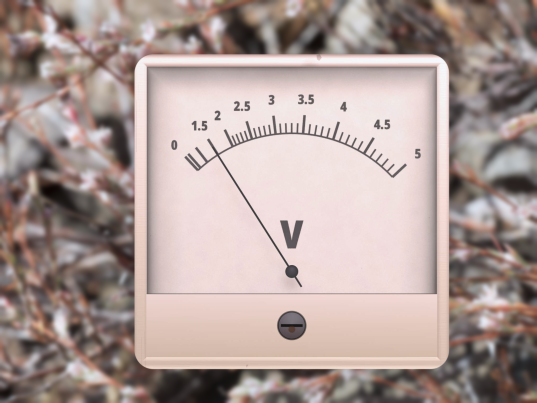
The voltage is 1.5 V
